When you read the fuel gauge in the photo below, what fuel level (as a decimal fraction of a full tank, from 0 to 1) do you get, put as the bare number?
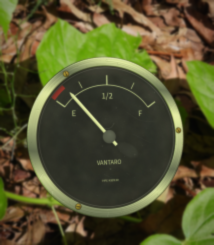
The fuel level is 0.125
